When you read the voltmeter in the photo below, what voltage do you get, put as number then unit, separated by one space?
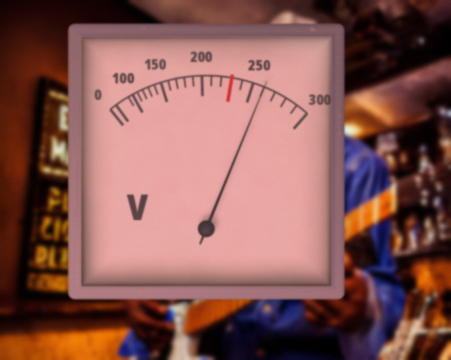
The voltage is 260 V
